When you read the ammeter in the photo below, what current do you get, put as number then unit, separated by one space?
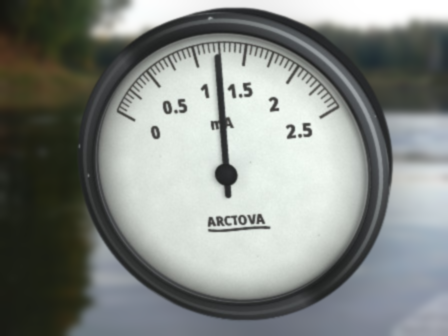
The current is 1.25 mA
